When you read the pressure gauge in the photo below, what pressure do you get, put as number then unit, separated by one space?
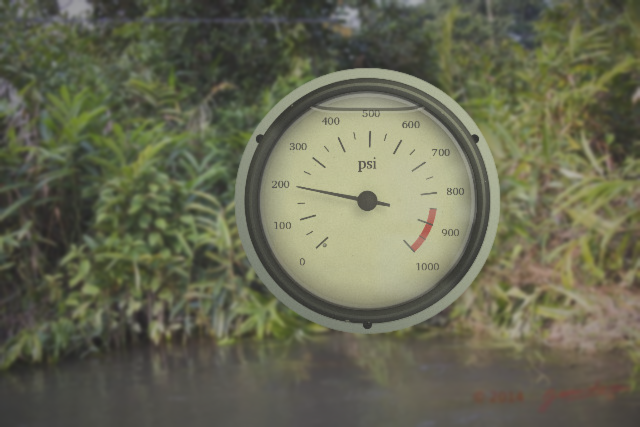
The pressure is 200 psi
